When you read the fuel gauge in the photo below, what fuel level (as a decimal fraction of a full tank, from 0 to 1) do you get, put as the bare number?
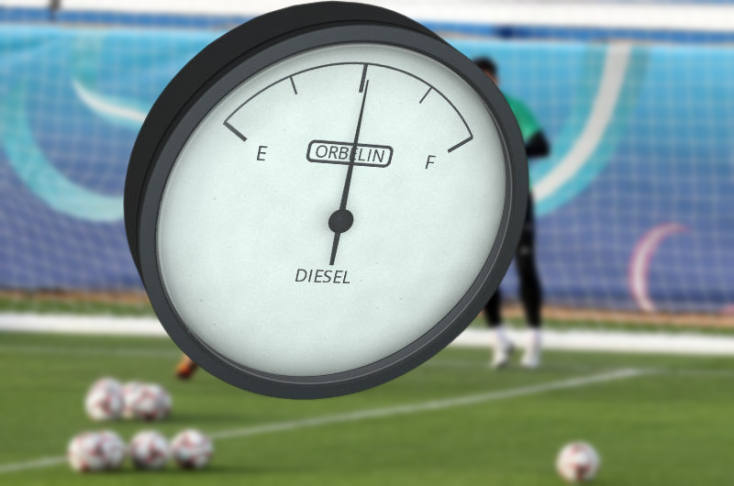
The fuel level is 0.5
